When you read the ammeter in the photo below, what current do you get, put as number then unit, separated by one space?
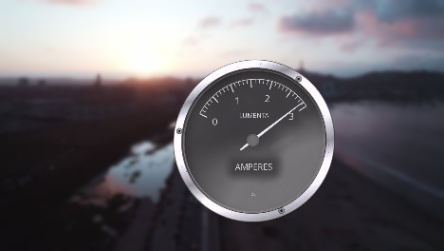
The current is 2.9 A
